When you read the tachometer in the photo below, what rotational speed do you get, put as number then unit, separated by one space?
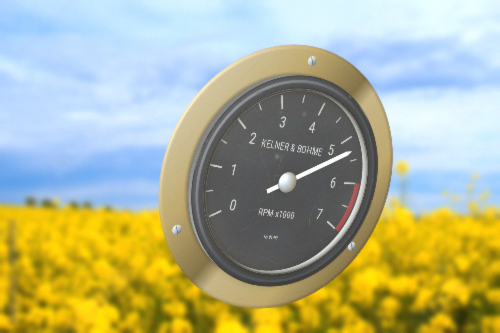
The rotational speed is 5250 rpm
